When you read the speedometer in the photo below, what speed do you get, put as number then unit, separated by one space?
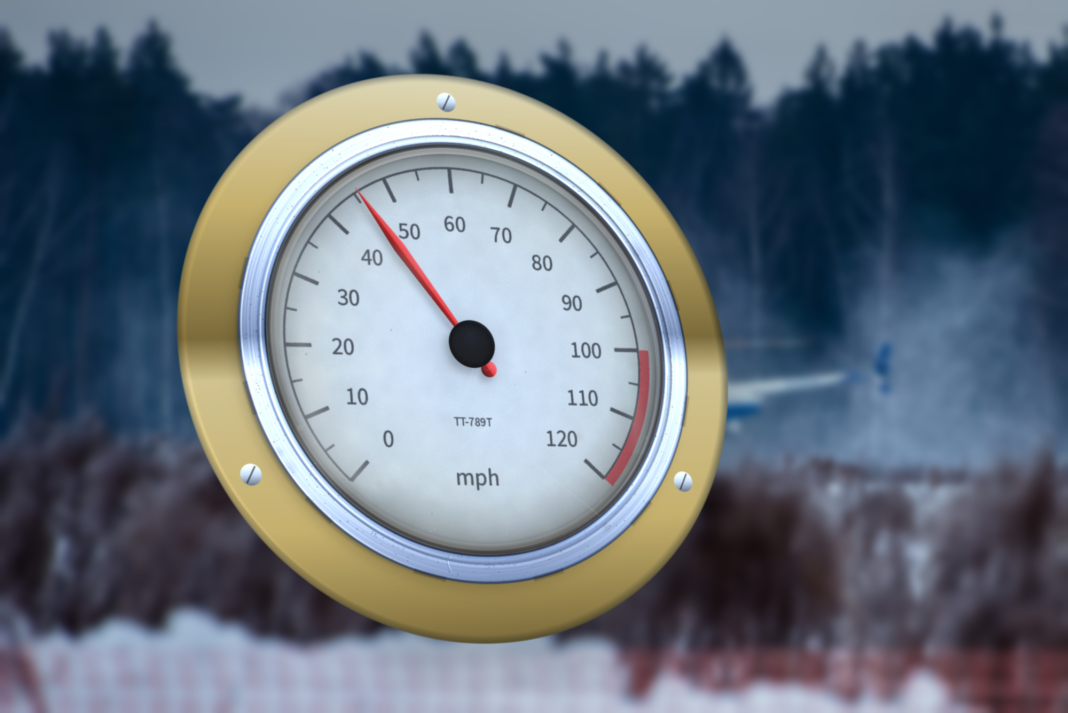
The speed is 45 mph
